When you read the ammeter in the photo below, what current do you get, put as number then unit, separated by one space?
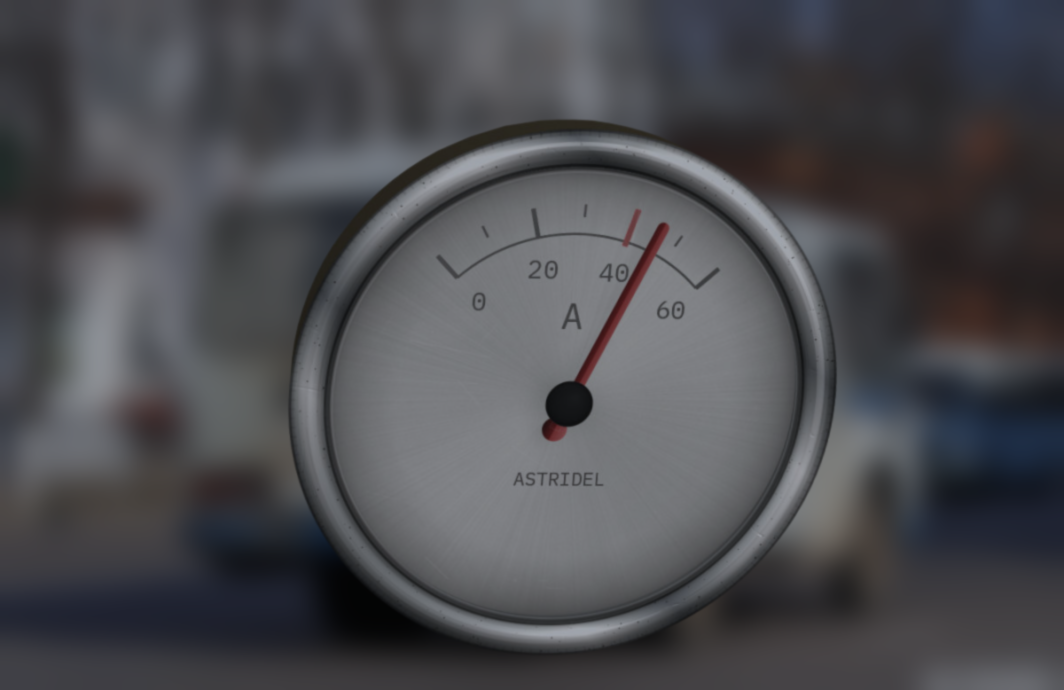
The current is 45 A
